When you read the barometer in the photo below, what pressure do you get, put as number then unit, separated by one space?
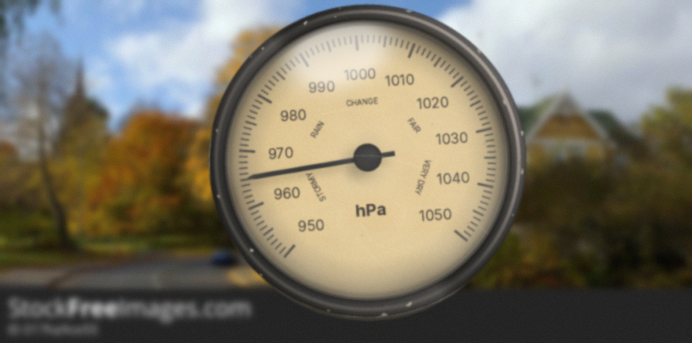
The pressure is 965 hPa
